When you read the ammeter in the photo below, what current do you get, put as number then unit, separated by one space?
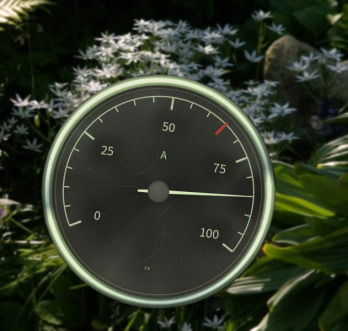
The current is 85 A
